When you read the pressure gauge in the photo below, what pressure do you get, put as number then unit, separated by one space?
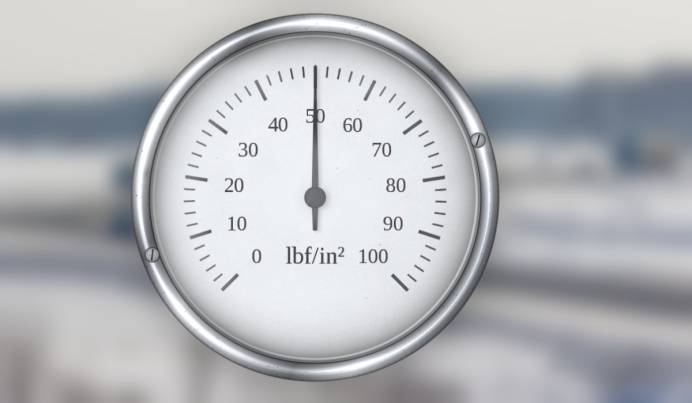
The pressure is 50 psi
